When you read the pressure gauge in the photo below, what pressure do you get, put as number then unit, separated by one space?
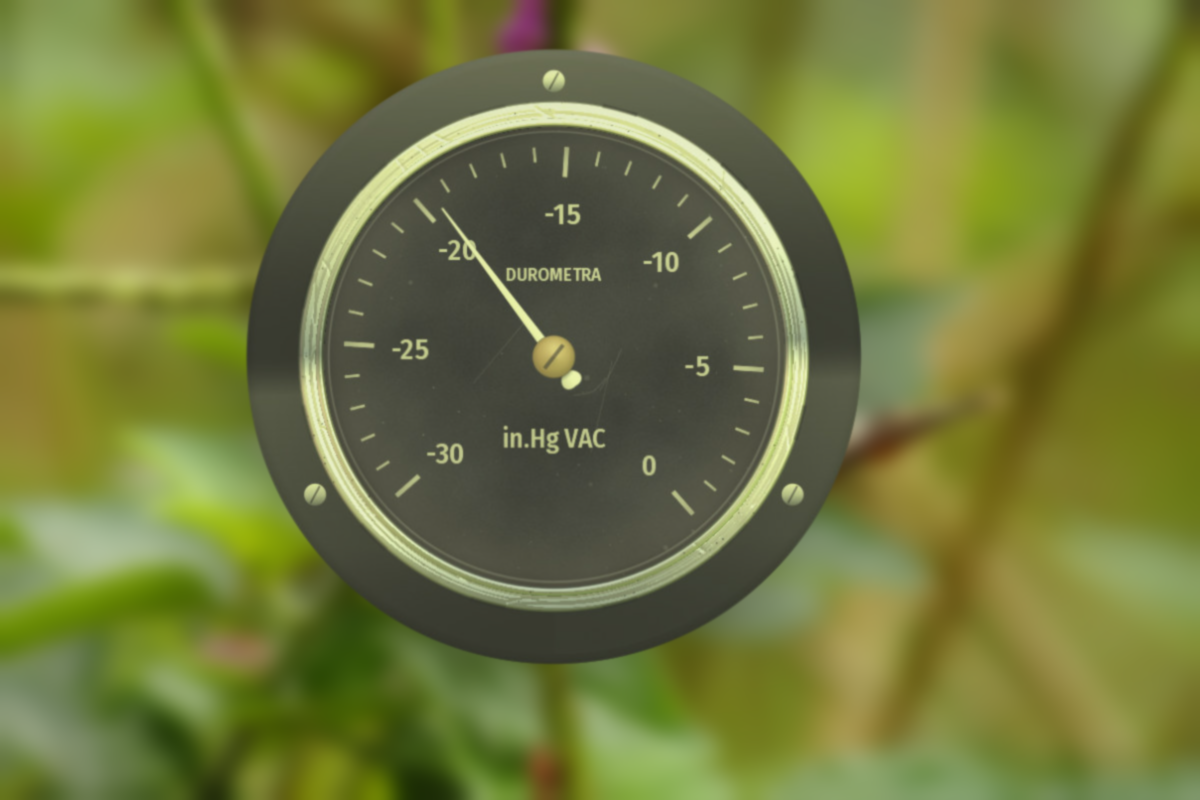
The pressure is -19.5 inHg
